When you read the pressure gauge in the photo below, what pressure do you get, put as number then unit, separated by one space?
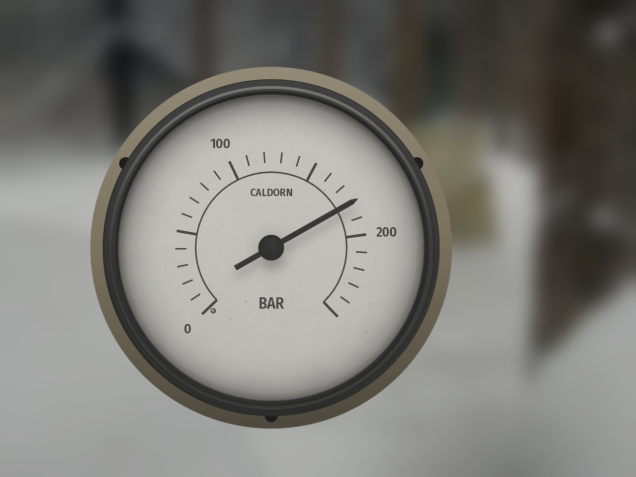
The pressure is 180 bar
